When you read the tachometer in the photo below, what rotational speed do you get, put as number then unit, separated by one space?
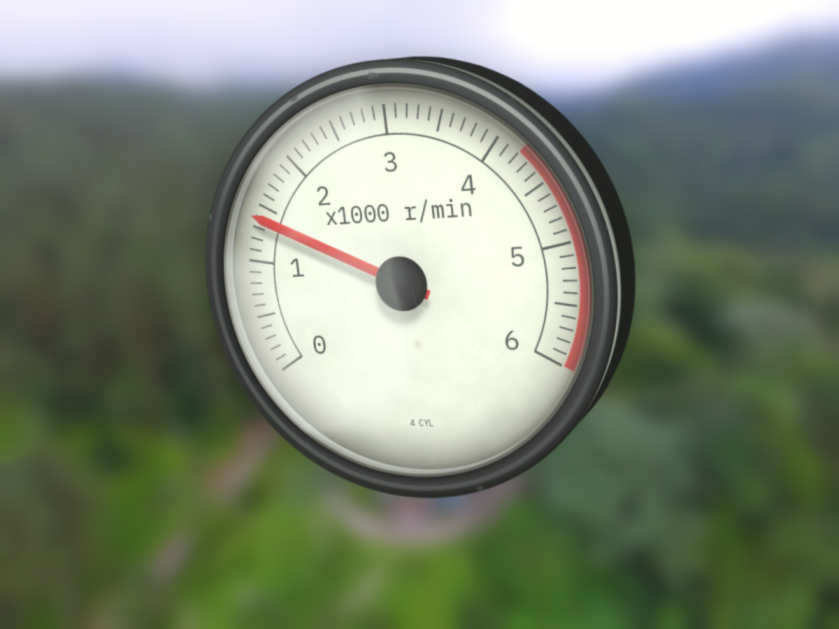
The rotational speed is 1400 rpm
